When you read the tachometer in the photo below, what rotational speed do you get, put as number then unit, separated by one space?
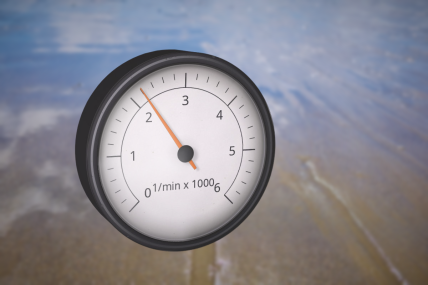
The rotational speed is 2200 rpm
